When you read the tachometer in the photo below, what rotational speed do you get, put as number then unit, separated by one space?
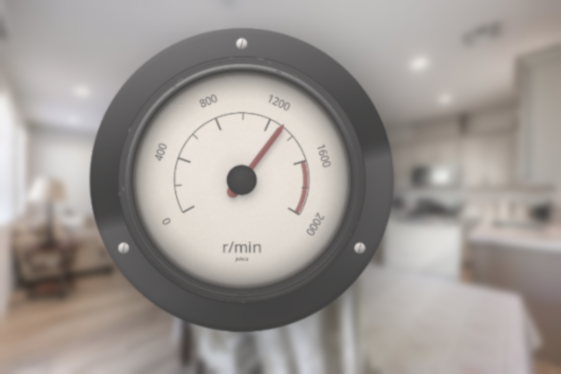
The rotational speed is 1300 rpm
